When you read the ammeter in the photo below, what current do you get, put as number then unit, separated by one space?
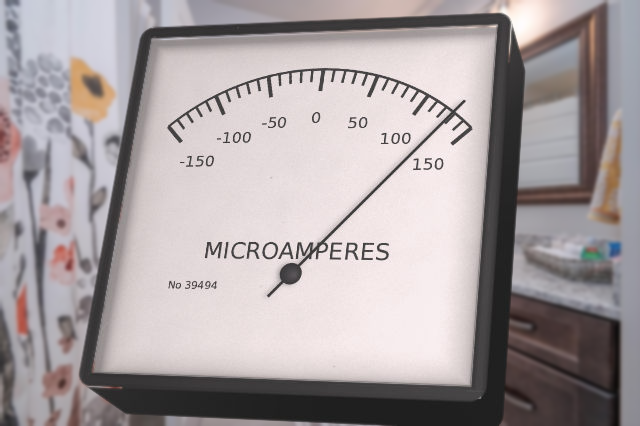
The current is 130 µA
